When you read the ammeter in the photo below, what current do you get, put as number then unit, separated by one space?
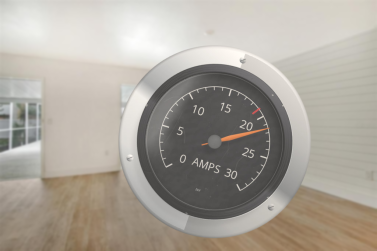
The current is 21.5 A
